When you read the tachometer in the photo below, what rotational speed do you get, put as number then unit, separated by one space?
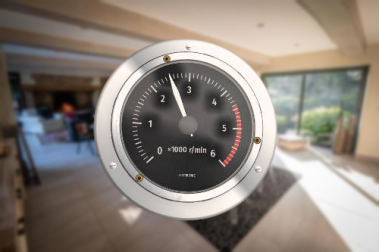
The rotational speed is 2500 rpm
